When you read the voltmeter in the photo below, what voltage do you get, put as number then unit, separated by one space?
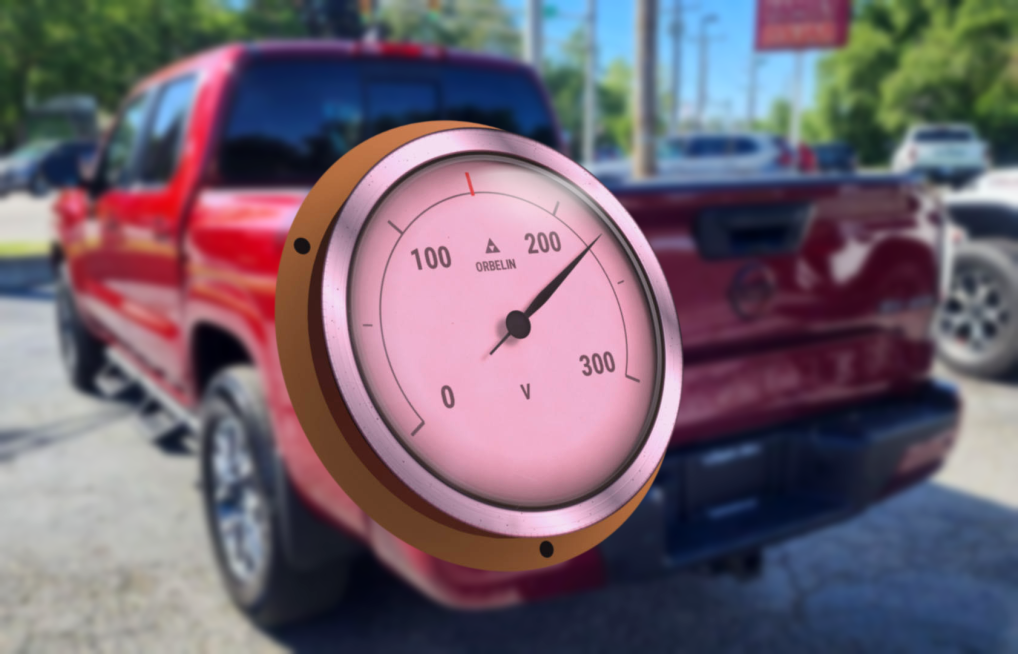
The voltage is 225 V
